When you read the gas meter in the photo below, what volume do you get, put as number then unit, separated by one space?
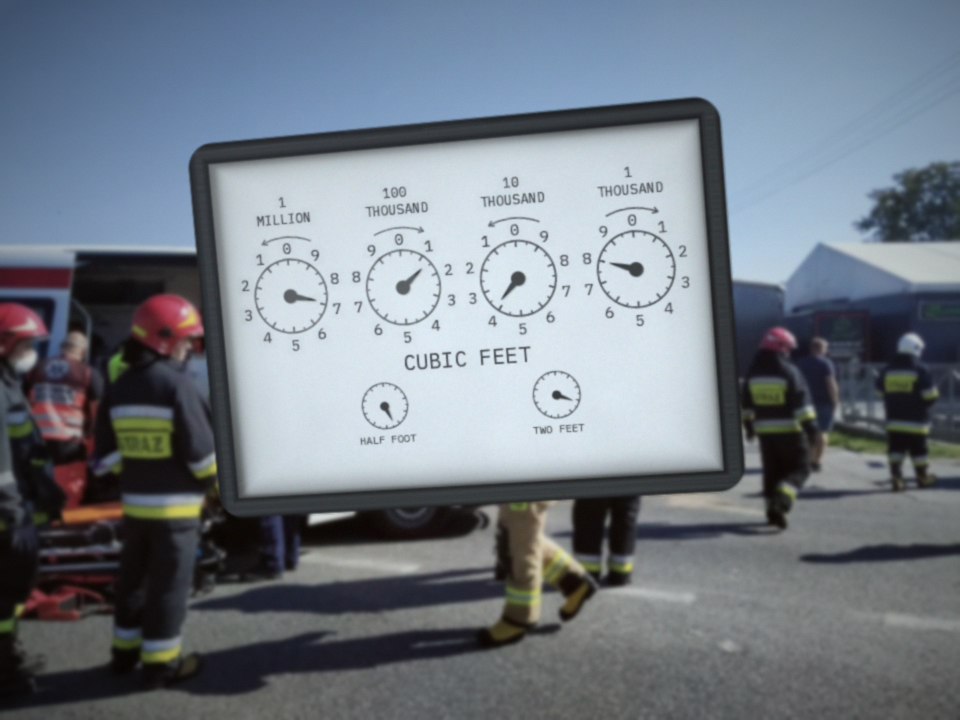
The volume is 713800 ft³
